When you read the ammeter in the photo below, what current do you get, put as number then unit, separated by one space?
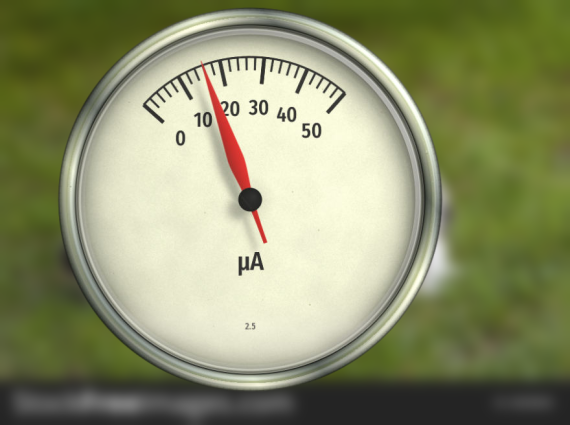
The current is 16 µA
